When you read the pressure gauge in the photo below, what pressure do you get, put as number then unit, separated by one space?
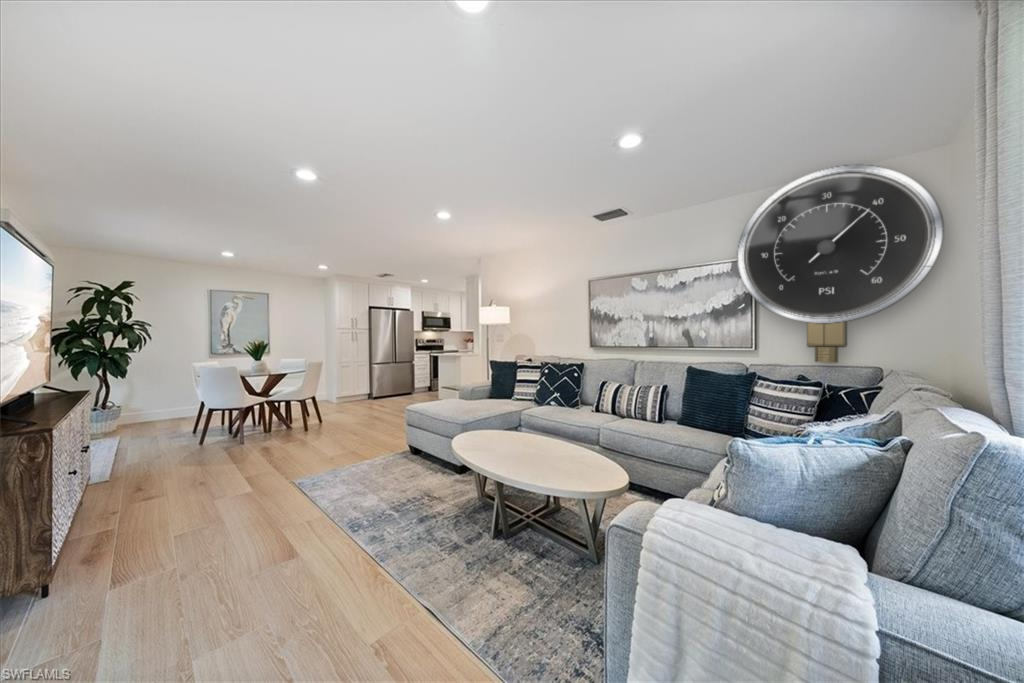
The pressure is 40 psi
